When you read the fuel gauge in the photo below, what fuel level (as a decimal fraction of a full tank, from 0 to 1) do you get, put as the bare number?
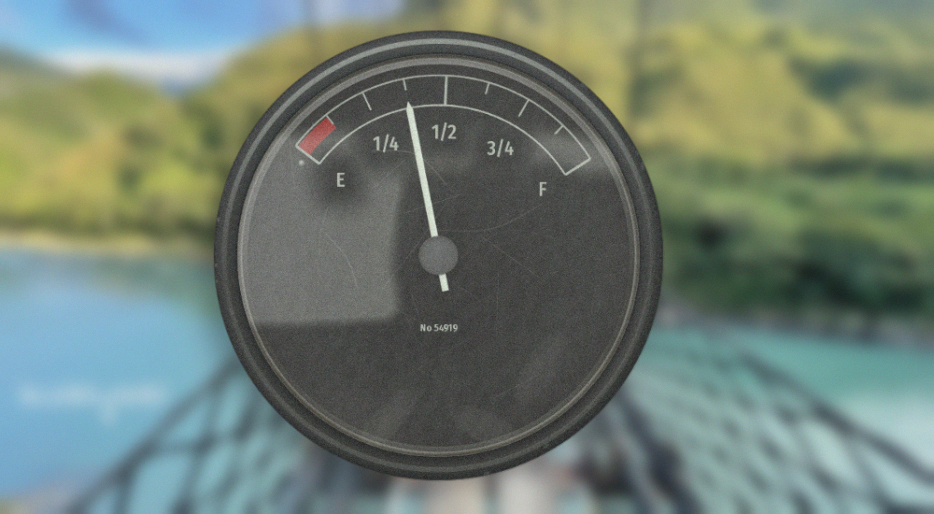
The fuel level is 0.375
